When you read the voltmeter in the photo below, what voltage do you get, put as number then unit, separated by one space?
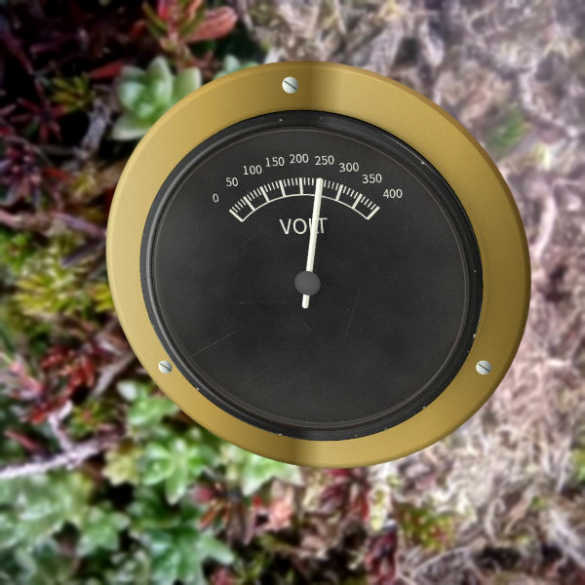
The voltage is 250 V
